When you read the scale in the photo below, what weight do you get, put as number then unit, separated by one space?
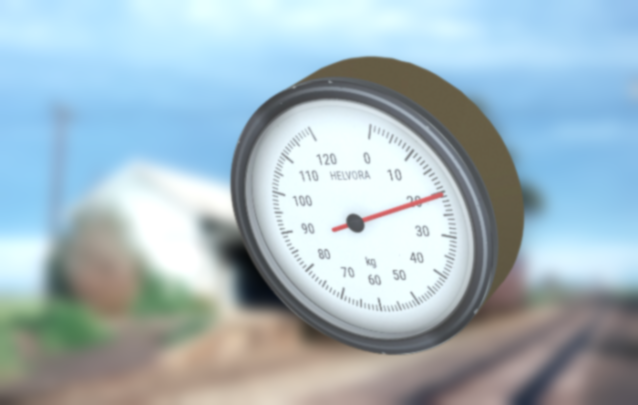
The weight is 20 kg
